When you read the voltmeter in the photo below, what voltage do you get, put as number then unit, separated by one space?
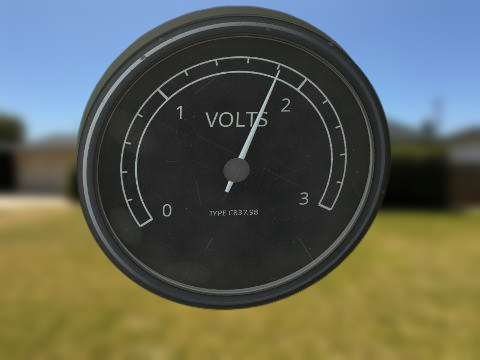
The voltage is 1.8 V
